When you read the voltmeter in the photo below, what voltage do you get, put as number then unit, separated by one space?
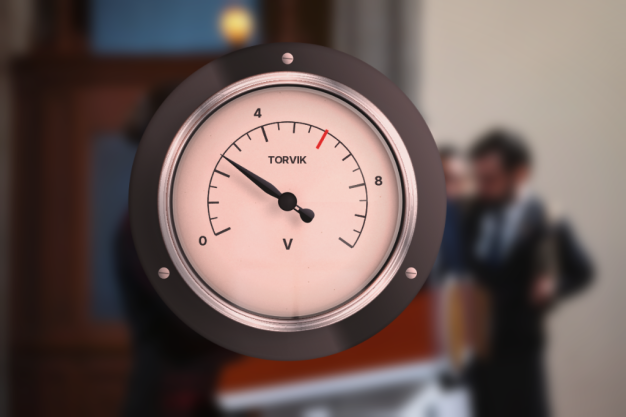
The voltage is 2.5 V
